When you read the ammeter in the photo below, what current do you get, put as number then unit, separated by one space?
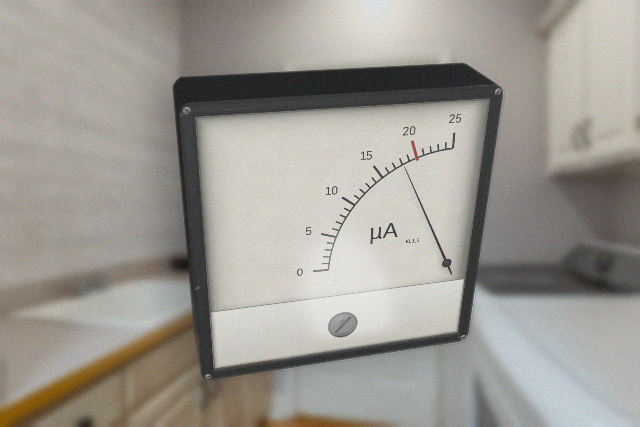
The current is 18 µA
